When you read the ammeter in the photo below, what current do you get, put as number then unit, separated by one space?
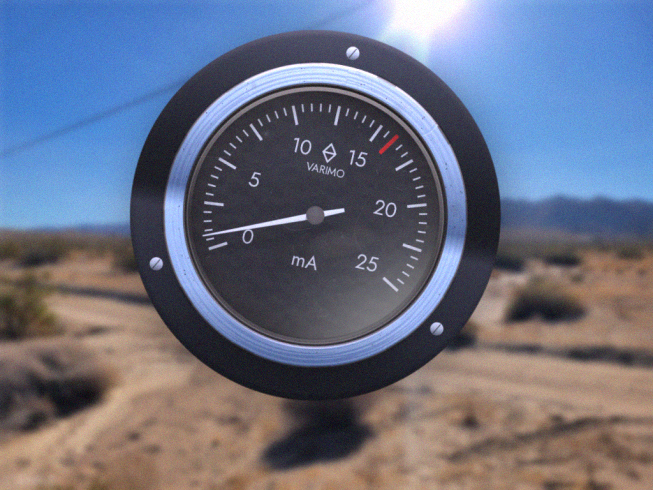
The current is 0.75 mA
